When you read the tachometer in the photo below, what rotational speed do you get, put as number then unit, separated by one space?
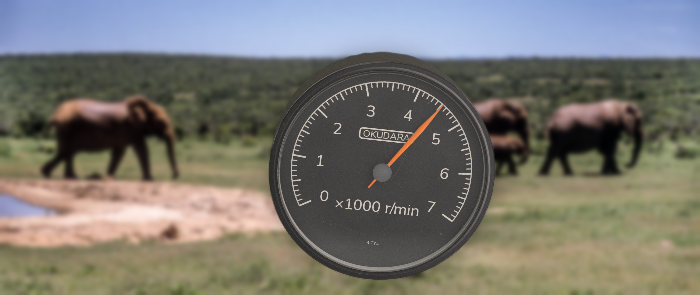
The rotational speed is 4500 rpm
